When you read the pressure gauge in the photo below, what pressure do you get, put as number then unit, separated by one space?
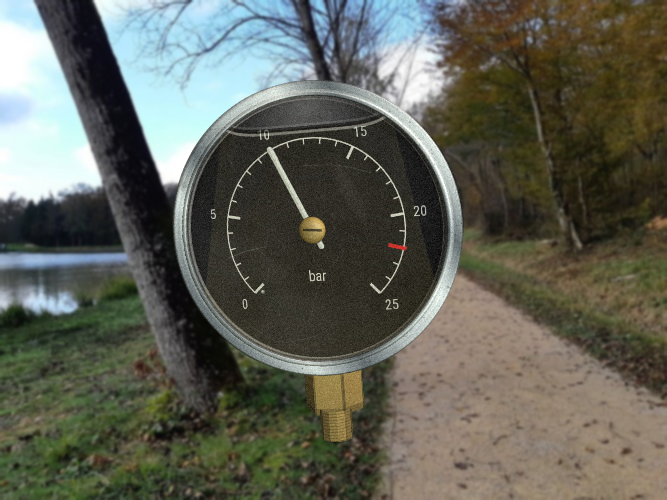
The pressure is 10 bar
